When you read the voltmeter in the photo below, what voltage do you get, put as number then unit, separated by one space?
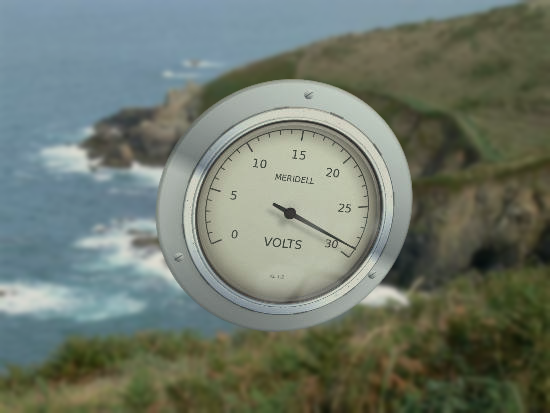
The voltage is 29 V
